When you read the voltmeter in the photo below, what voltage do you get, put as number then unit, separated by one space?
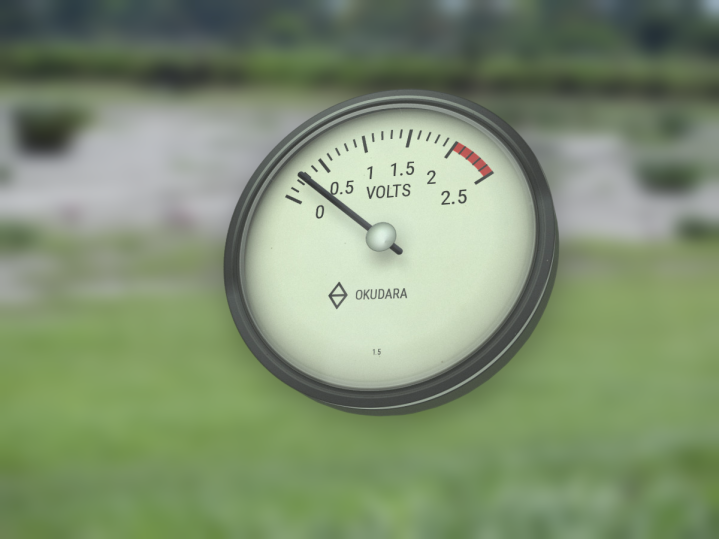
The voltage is 0.25 V
